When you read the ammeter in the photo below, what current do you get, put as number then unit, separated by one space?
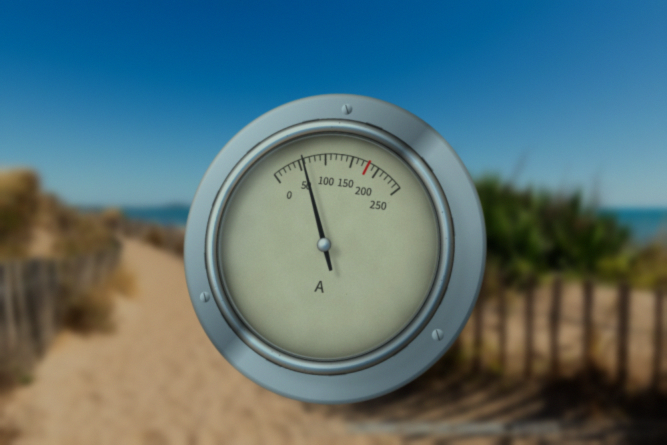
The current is 60 A
